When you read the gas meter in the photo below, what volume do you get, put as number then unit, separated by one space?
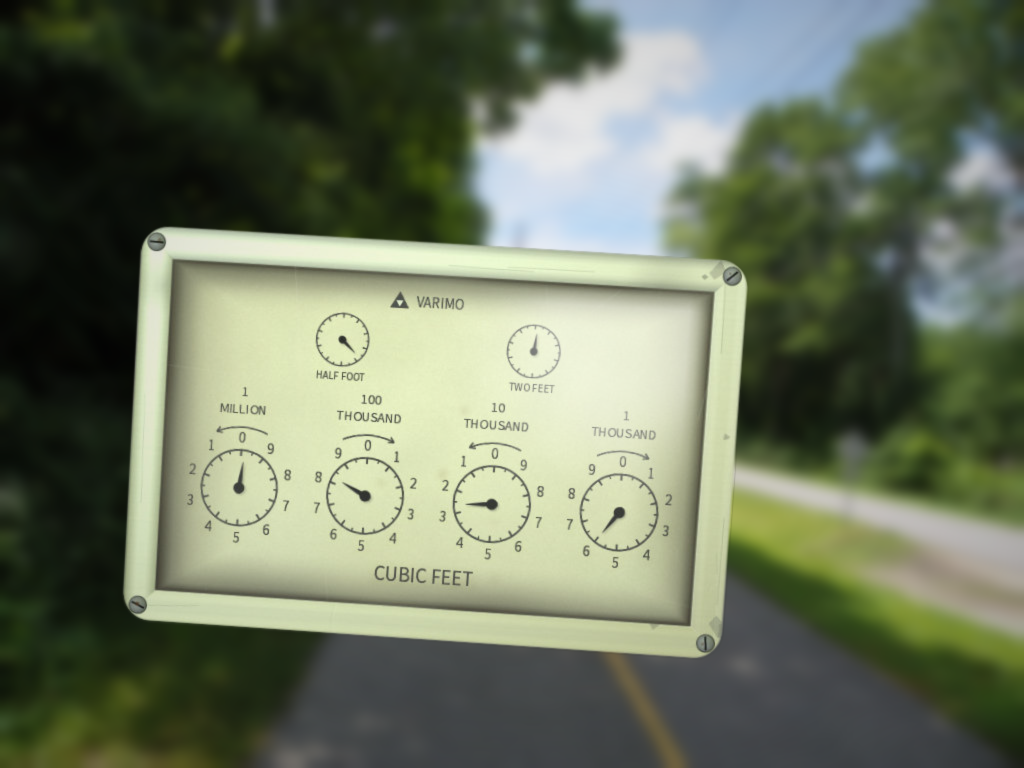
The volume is 982600 ft³
